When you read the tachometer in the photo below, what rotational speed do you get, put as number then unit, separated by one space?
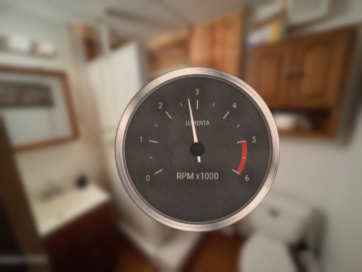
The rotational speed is 2750 rpm
